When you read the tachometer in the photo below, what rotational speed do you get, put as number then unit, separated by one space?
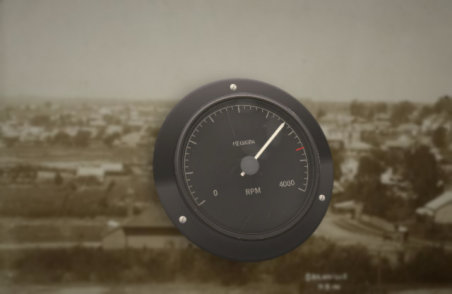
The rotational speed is 2800 rpm
